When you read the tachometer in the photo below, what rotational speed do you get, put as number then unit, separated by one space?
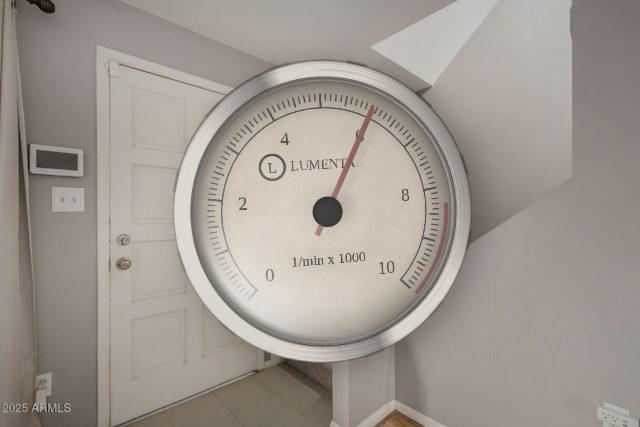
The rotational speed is 6000 rpm
